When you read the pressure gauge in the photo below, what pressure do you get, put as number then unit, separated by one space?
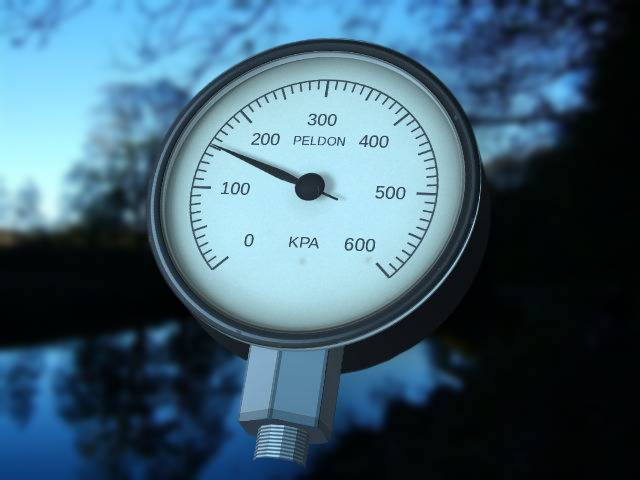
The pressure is 150 kPa
